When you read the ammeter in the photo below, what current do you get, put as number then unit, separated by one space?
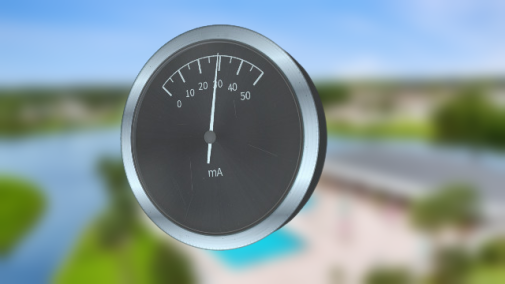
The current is 30 mA
